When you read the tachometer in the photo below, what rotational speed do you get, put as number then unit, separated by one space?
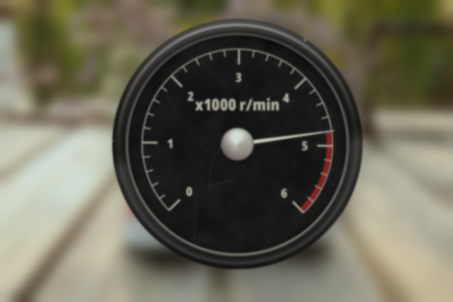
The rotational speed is 4800 rpm
